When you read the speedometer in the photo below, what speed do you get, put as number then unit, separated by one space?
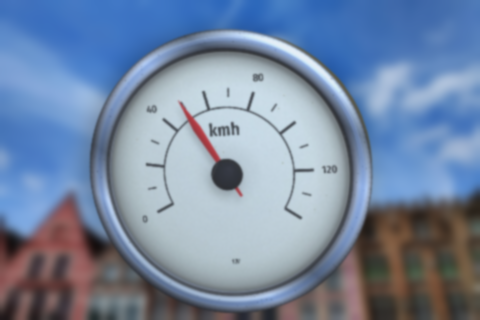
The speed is 50 km/h
